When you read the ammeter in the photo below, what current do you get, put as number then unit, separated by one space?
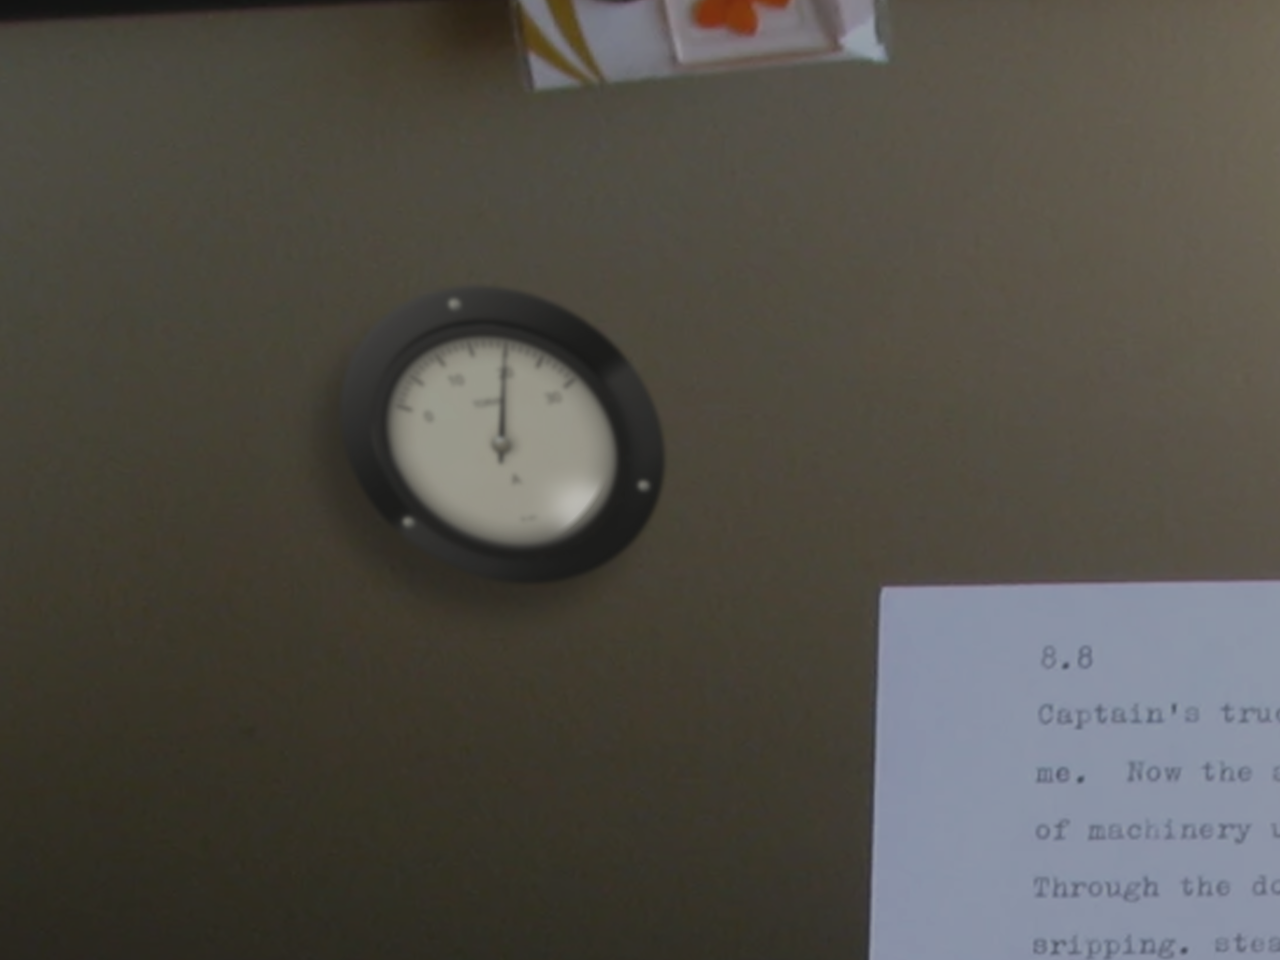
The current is 20 A
